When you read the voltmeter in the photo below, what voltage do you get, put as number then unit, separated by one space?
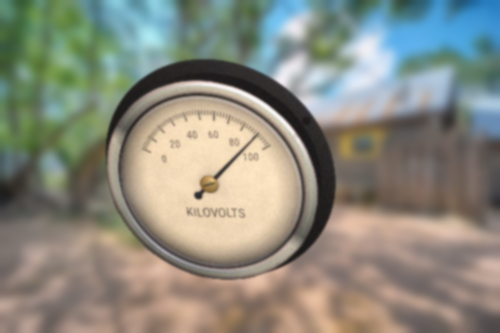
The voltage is 90 kV
